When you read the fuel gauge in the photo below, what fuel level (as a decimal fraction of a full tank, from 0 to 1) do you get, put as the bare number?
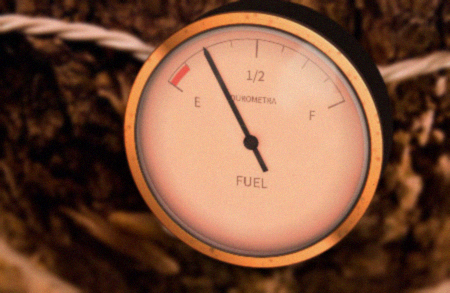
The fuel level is 0.25
